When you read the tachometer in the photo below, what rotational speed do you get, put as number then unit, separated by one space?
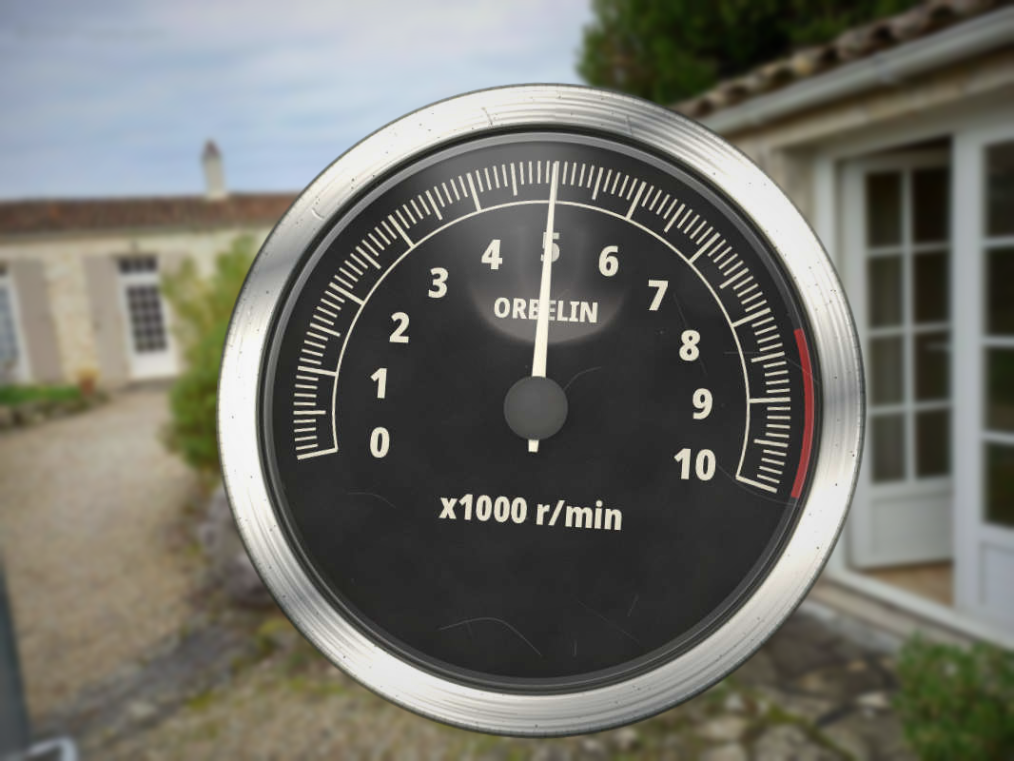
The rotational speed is 5000 rpm
